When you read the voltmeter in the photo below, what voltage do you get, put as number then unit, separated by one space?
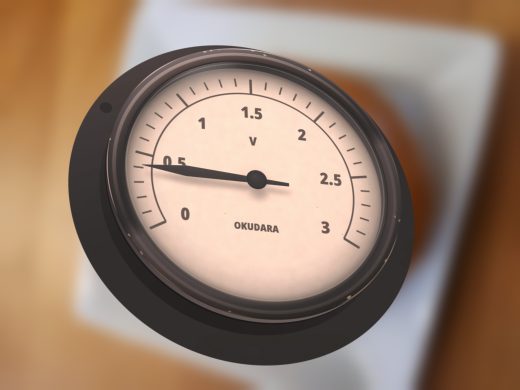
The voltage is 0.4 V
